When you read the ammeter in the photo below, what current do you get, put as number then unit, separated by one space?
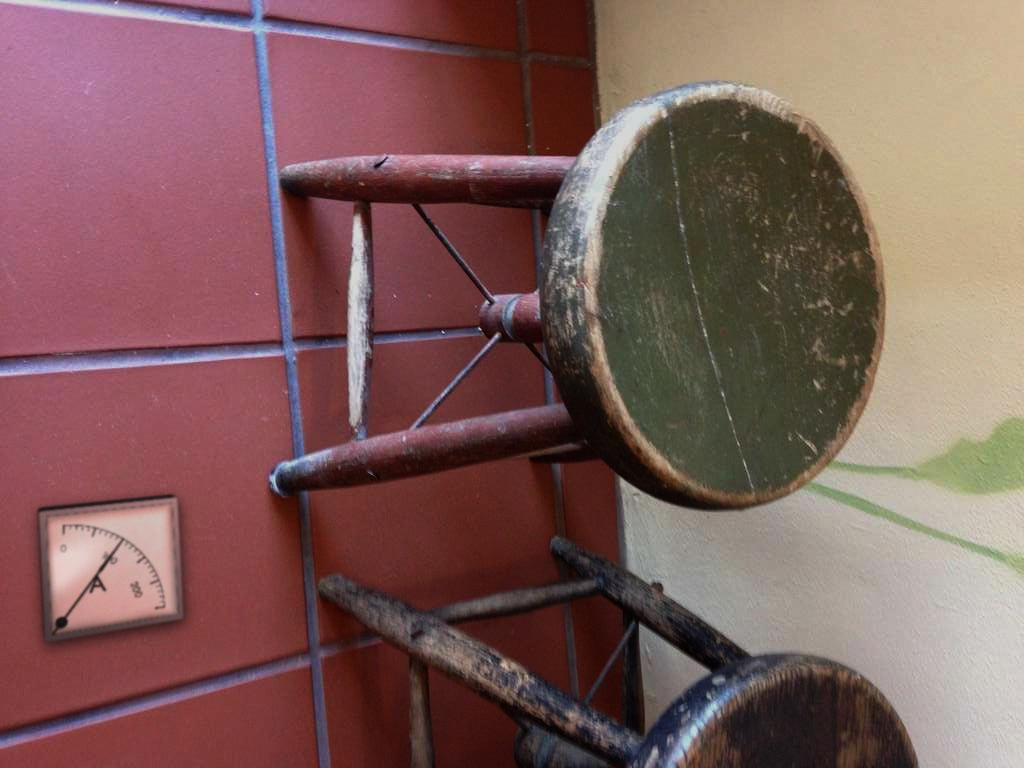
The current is 100 A
